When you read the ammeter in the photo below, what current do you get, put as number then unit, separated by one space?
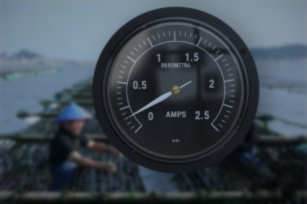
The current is 0.15 A
